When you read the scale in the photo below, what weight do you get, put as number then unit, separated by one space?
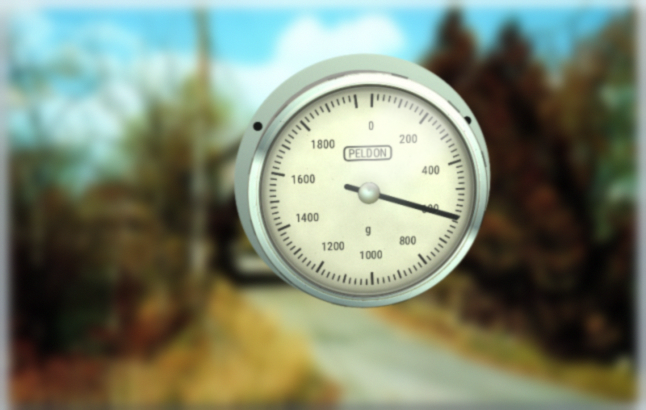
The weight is 600 g
